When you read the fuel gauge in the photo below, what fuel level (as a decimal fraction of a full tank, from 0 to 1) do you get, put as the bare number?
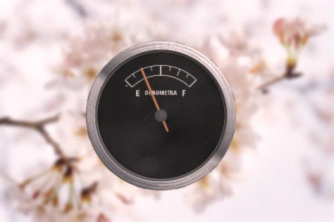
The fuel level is 0.25
